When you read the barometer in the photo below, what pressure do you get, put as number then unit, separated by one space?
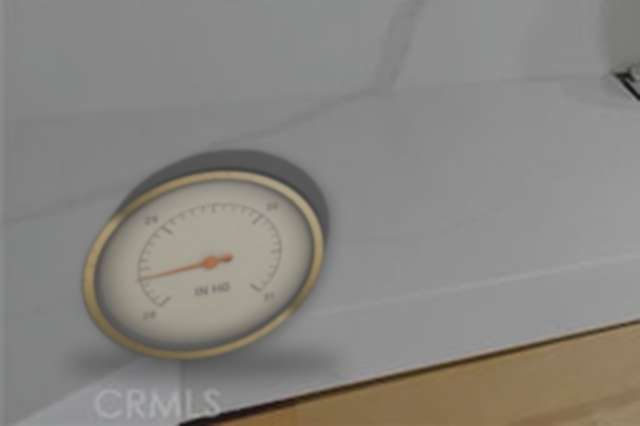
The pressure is 28.4 inHg
